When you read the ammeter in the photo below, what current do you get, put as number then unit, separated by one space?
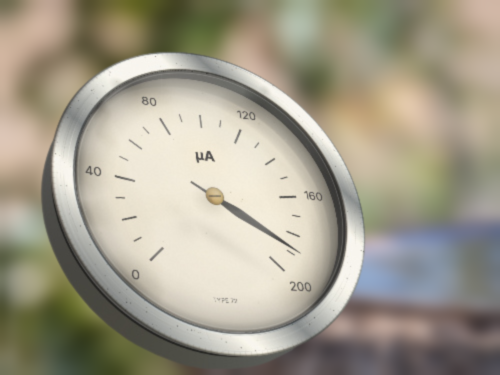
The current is 190 µA
